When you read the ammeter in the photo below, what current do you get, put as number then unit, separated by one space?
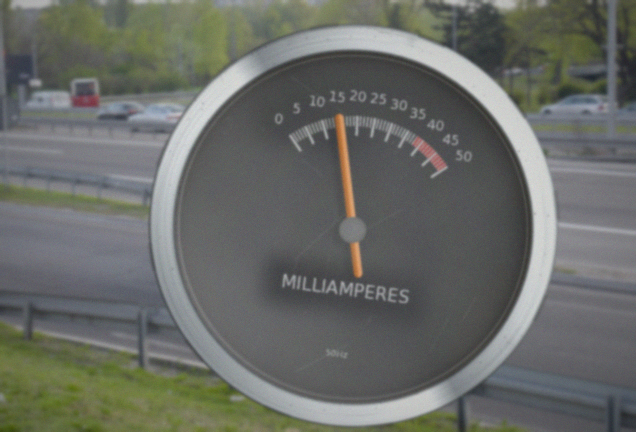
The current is 15 mA
